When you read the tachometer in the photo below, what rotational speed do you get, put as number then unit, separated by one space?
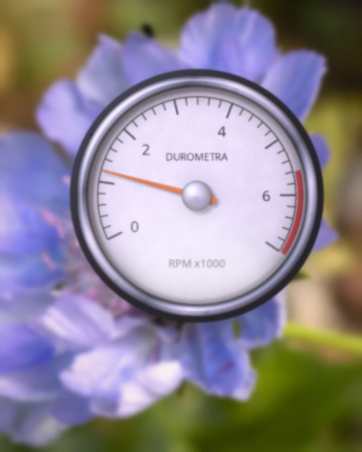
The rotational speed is 1200 rpm
